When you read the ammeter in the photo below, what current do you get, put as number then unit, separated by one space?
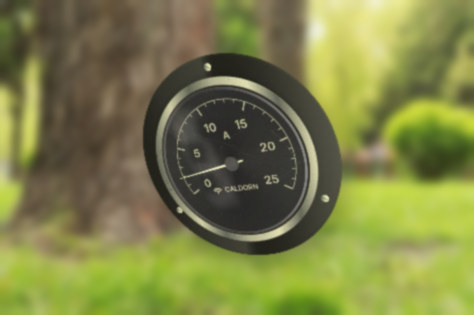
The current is 2 A
